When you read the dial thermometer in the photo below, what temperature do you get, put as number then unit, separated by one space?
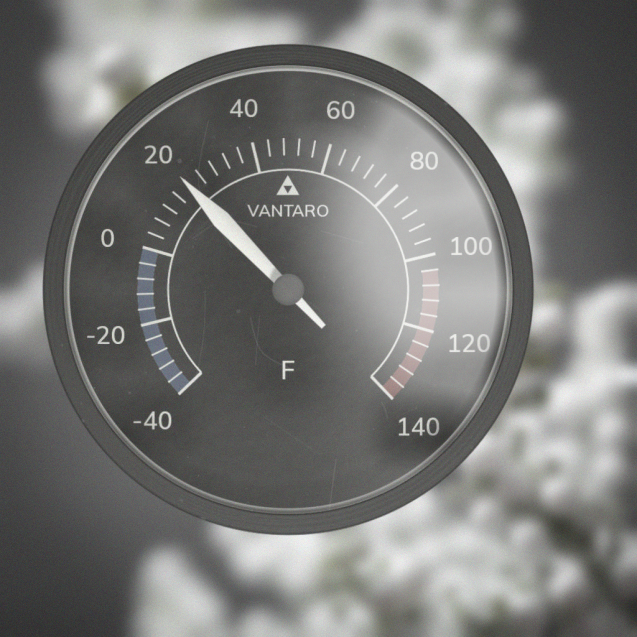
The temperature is 20 °F
